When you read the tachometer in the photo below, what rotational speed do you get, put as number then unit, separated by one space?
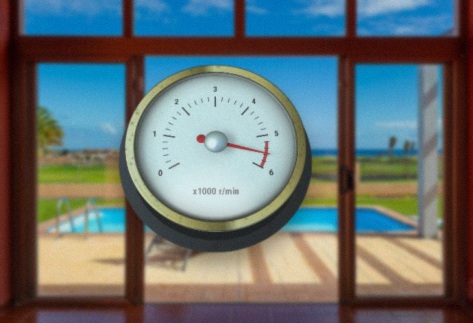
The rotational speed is 5600 rpm
